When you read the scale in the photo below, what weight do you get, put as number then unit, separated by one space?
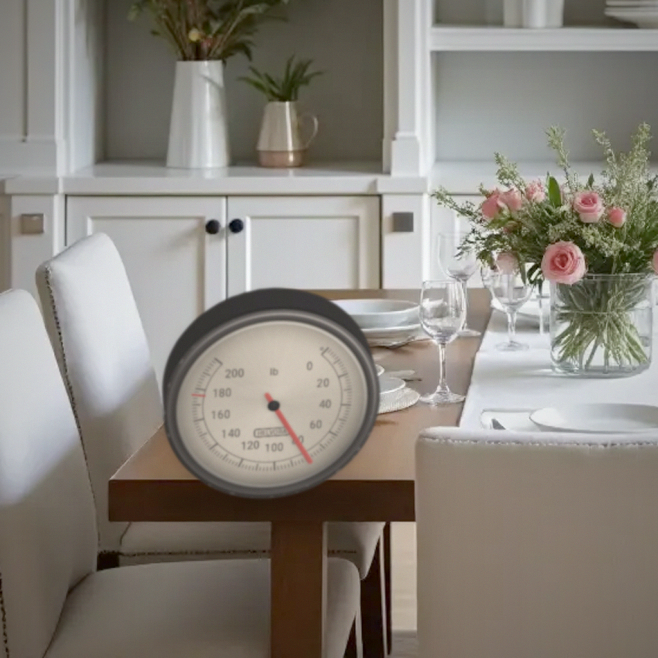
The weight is 80 lb
